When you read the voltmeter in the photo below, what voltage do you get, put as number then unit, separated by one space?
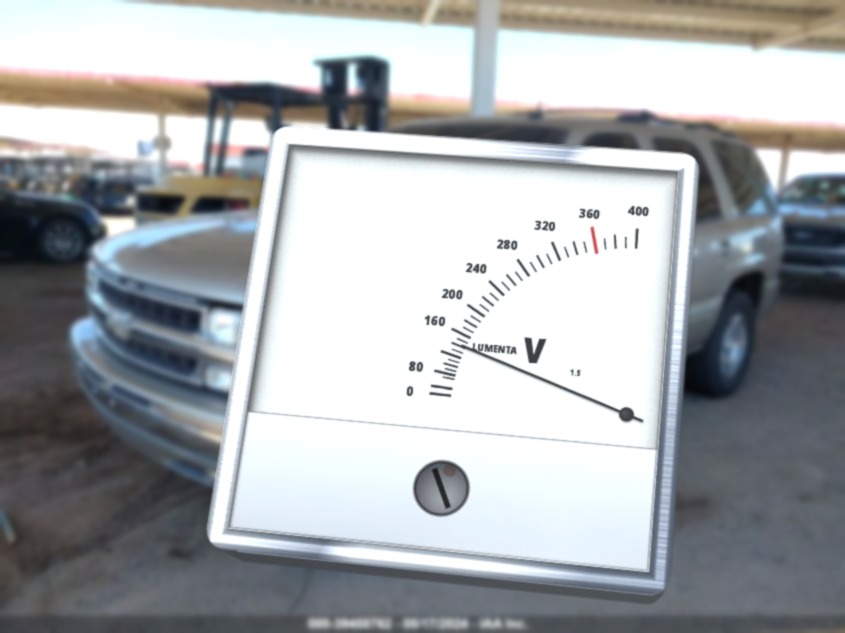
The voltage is 140 V
